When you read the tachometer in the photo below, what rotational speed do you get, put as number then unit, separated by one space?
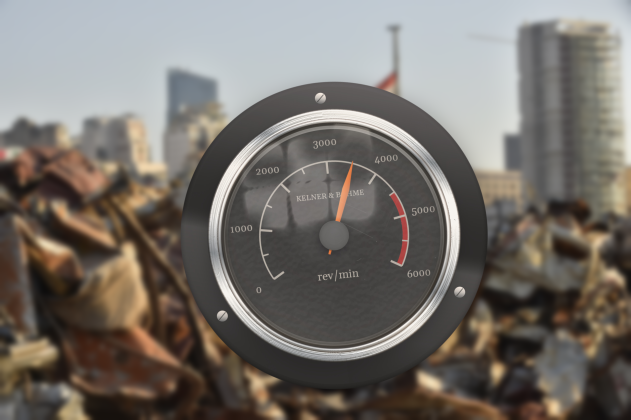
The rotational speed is 3500 rpm
